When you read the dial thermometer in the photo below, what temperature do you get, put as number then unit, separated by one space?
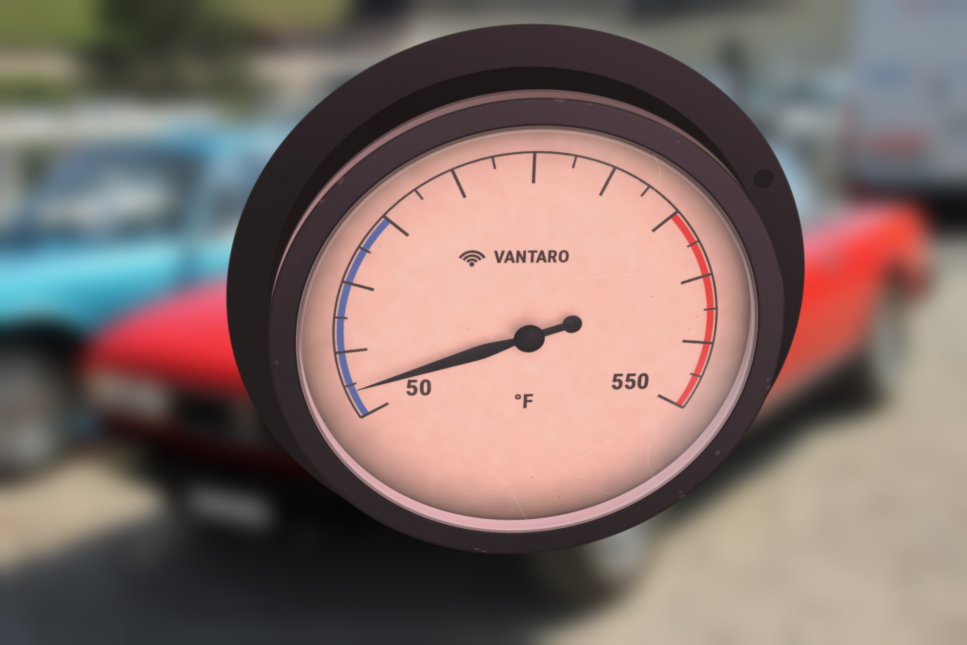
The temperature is 75 °F
